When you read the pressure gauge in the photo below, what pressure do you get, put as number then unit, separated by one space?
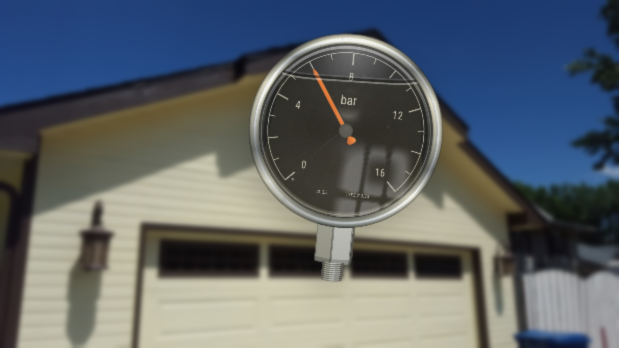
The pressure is 6 bar
